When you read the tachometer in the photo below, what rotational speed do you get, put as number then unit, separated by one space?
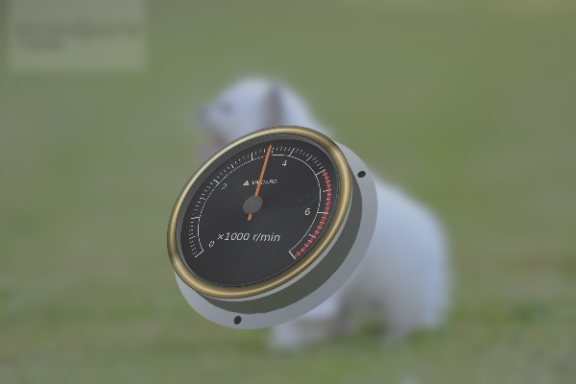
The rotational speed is 3500 rpm
